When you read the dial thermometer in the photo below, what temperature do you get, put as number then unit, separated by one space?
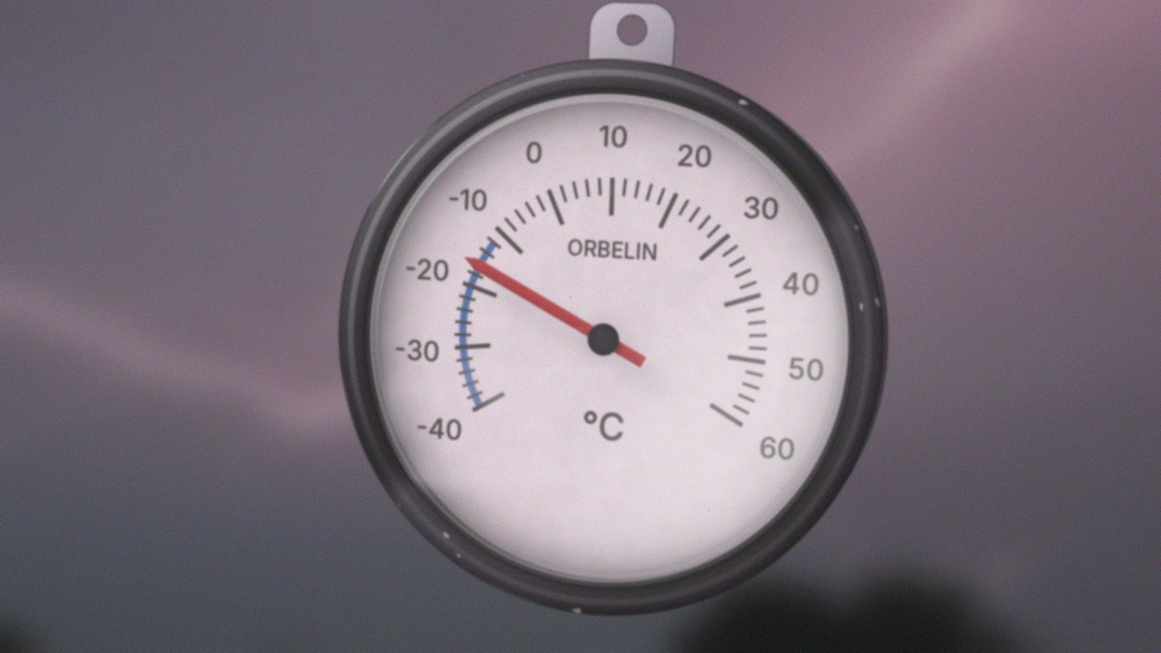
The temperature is -16 °C
